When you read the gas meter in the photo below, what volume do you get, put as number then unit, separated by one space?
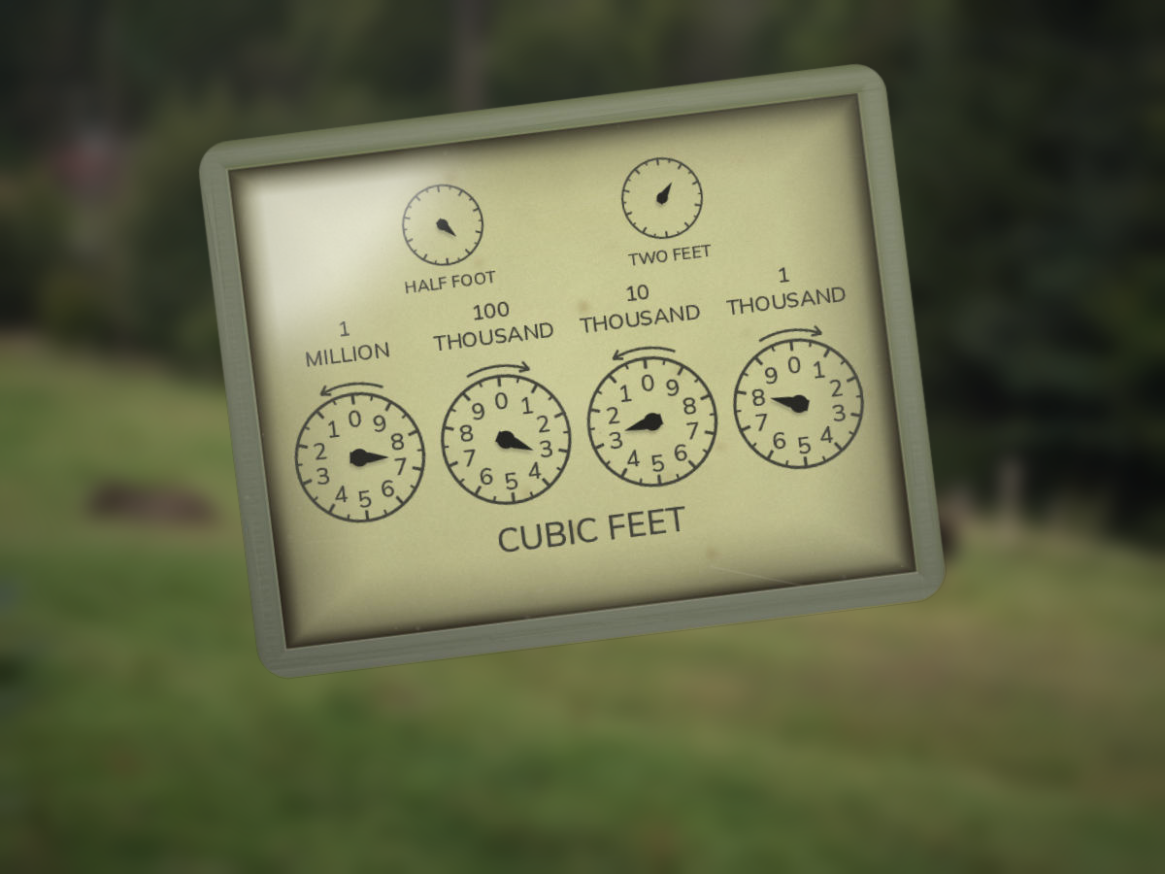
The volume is 732800 ft³
